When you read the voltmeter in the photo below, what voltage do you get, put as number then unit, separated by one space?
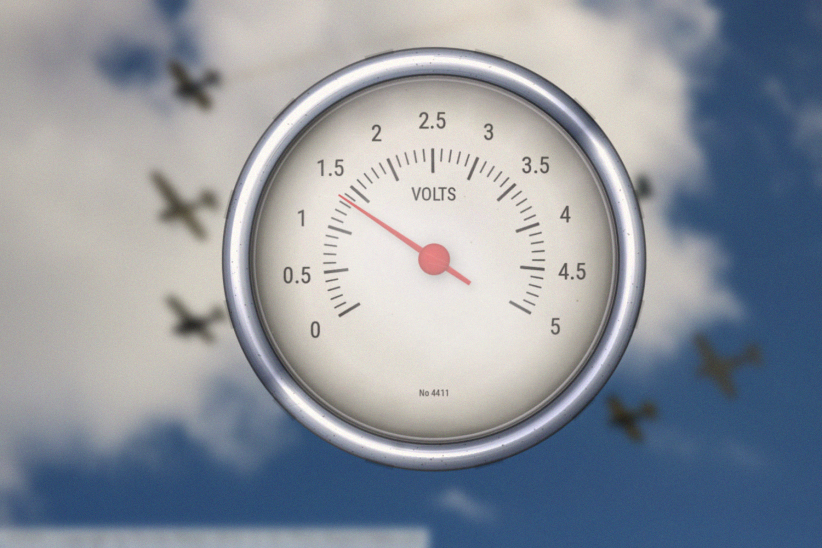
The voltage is 1.35 V
